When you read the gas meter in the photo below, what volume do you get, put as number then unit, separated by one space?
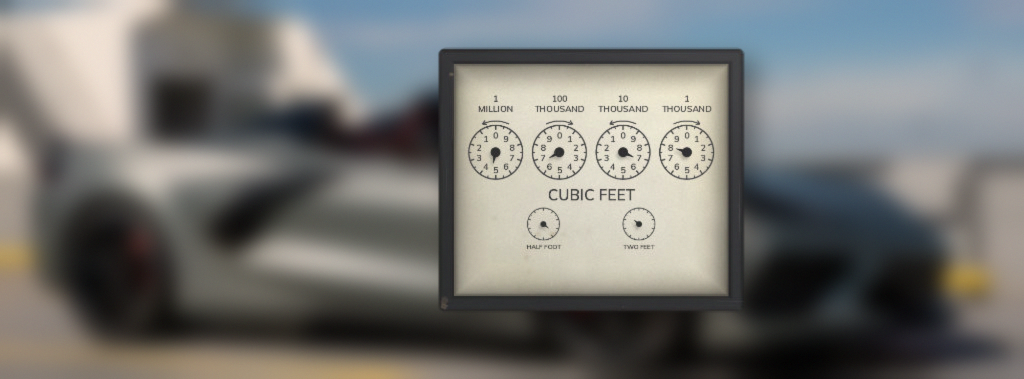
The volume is 466800 ft³
